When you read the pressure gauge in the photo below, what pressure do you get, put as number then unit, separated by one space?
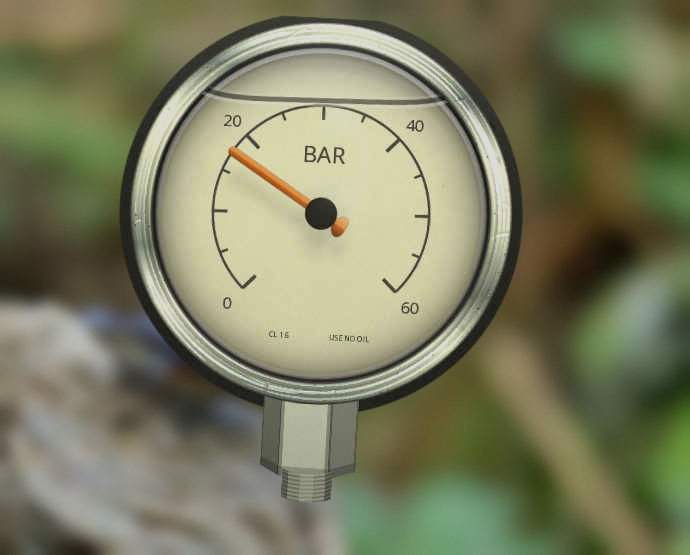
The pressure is 17.5 bar
